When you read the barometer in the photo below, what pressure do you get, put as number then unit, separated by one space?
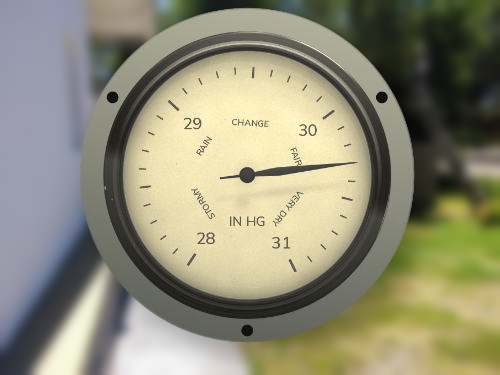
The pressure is 30.3 inHg
